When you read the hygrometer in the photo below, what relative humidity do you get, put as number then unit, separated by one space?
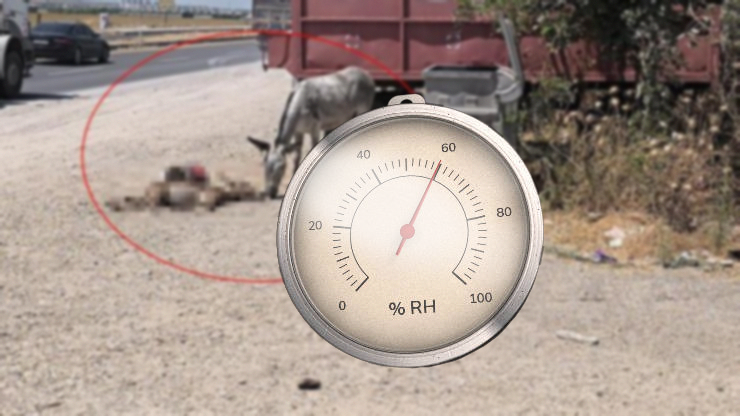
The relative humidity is 60 %
